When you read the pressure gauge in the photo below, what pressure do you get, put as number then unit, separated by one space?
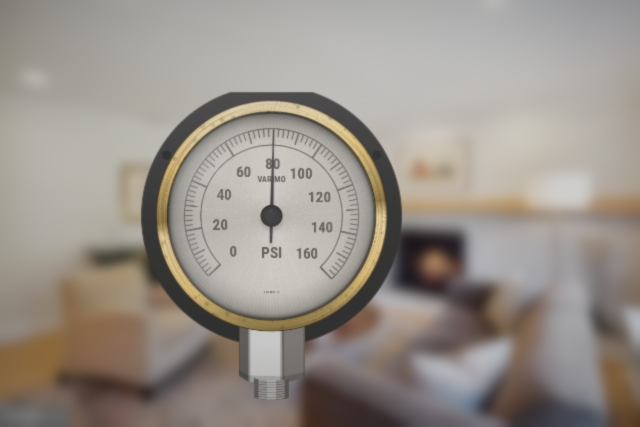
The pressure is 80 psi
